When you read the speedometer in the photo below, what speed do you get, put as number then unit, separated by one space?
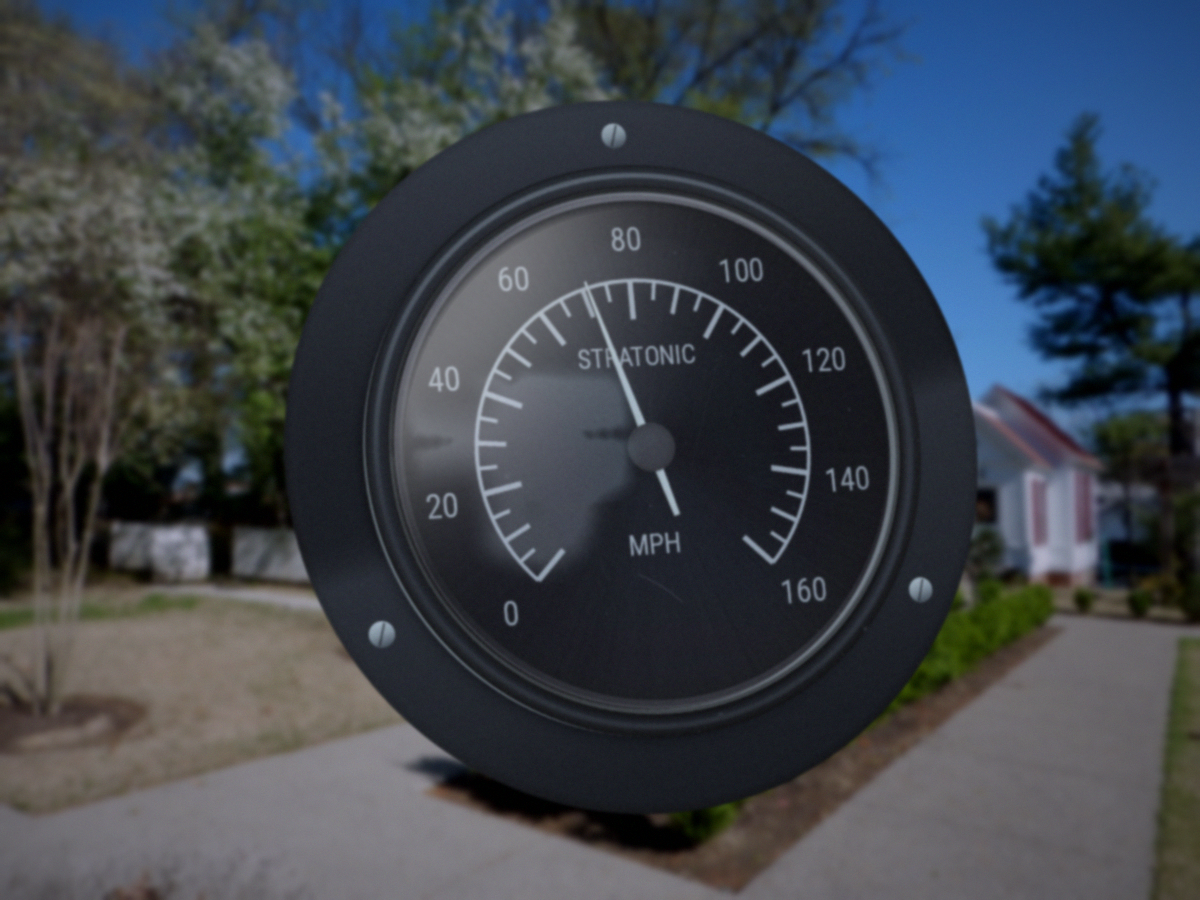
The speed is 70 mph
